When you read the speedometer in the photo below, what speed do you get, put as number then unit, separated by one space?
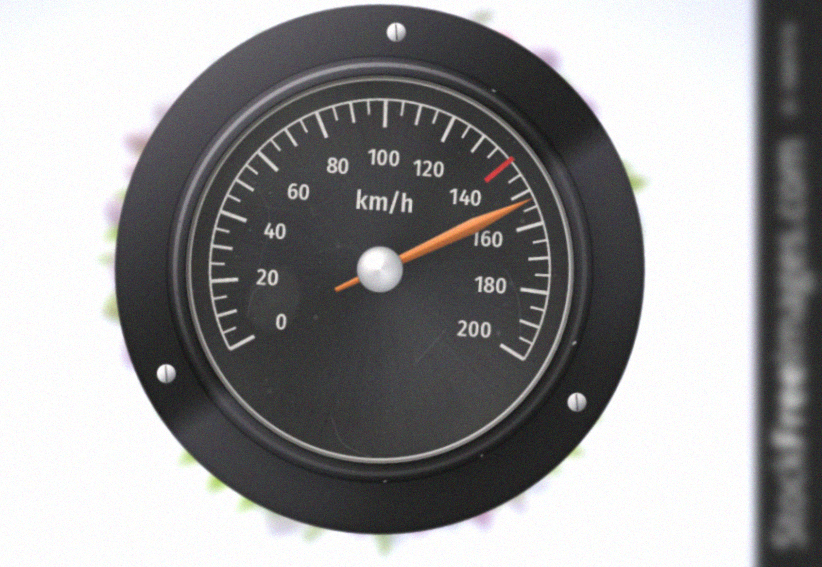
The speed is 152.5 km/h
